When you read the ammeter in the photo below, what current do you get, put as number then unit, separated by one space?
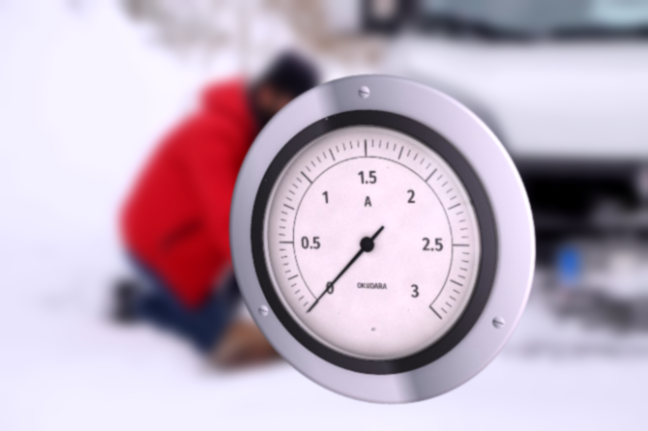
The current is 0 A
